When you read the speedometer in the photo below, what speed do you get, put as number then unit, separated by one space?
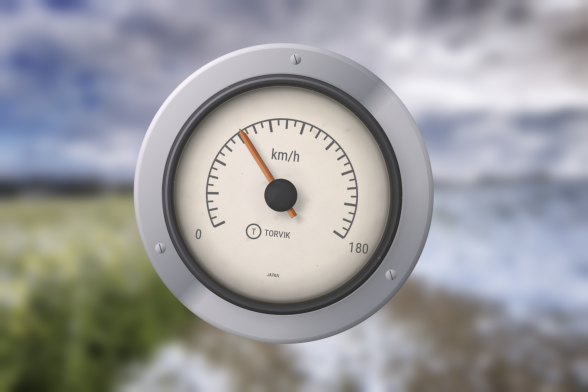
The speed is 62.5 km/h
